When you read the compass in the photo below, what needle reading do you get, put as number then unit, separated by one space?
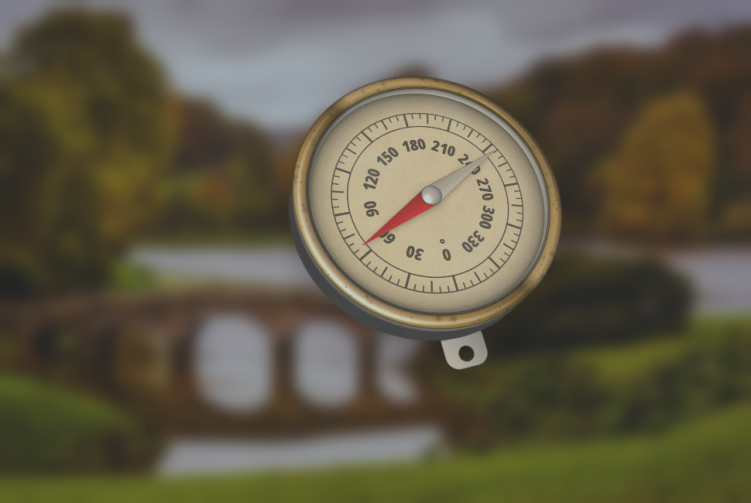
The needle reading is 65 °
